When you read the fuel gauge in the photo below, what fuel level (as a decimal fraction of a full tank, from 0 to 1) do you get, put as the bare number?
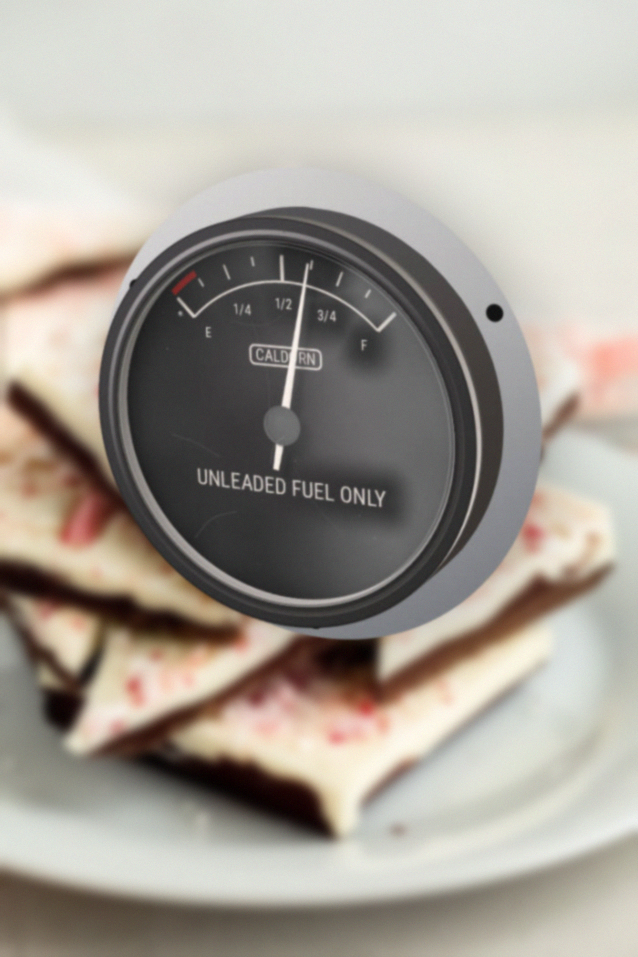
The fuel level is 0.625
